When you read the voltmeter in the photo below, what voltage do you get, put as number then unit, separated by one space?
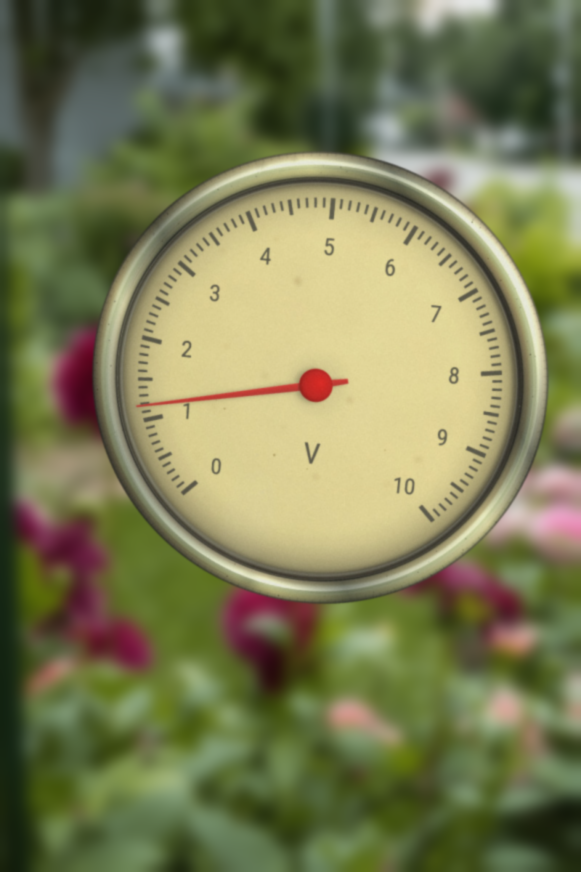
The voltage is 1.2 V
